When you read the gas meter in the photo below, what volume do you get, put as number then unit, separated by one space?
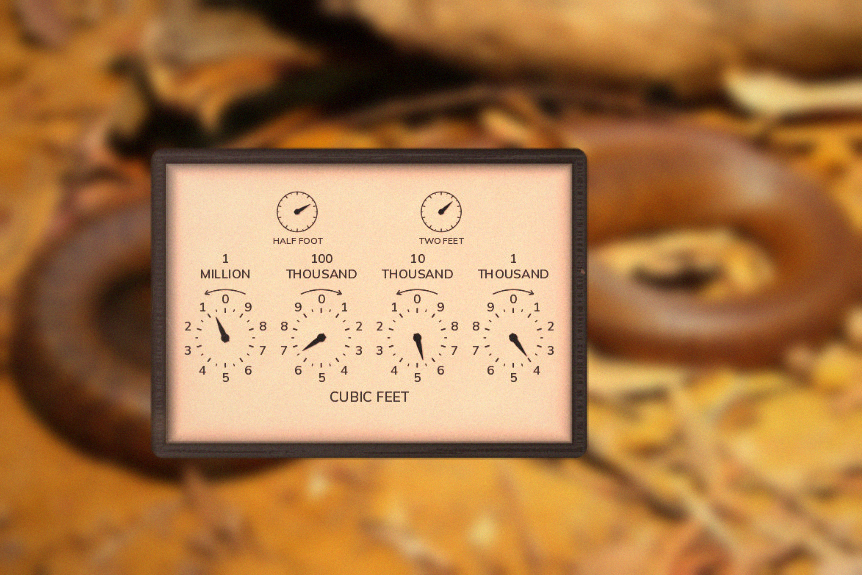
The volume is 65400 ft³
